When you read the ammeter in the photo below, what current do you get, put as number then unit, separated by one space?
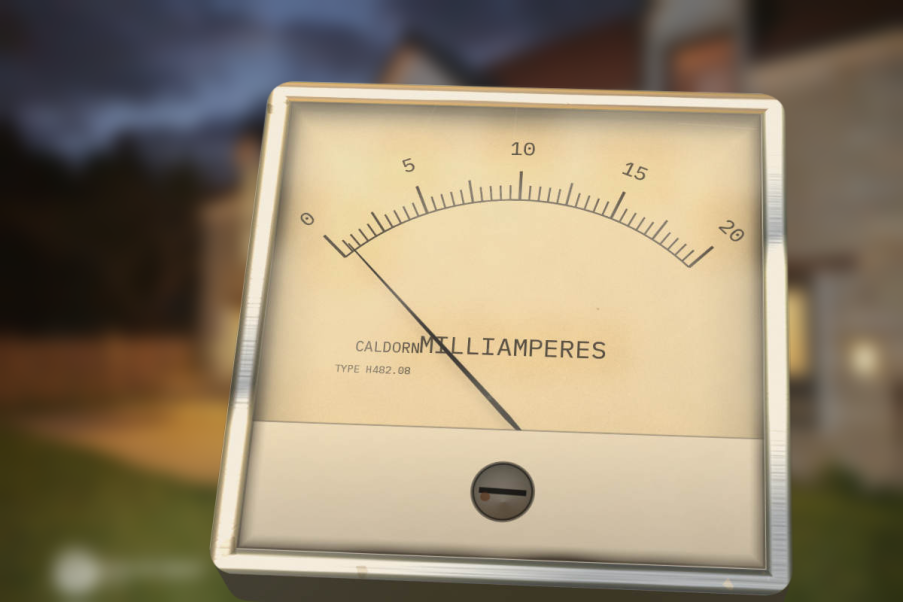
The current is 0.5 mA
